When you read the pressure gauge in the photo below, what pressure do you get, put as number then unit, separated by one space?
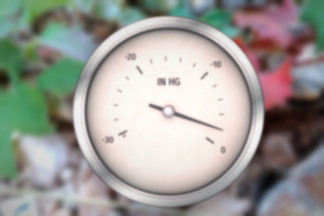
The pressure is -2 inHg
